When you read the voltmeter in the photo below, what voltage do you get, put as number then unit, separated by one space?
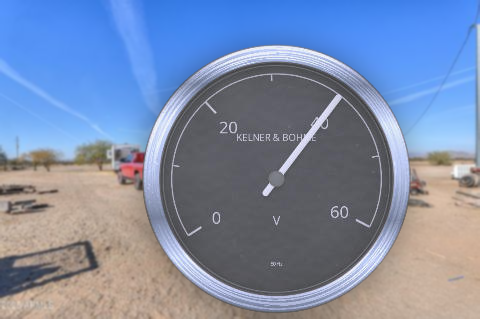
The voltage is 40 V
